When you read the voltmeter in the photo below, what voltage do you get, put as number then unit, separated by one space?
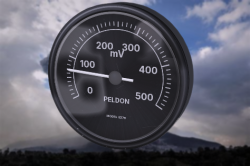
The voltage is 70 mV
